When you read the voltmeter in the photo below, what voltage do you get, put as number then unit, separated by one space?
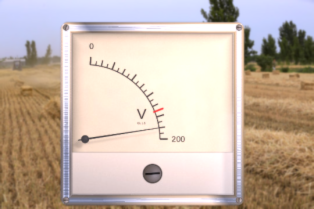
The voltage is 180 V
